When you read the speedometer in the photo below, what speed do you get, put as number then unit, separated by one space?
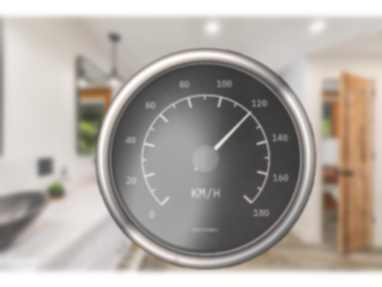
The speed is 120 km/h
